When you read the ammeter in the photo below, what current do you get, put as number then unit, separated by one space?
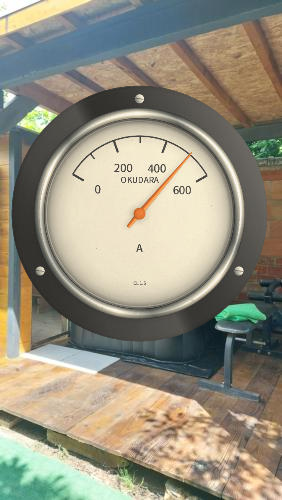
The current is 500 A
